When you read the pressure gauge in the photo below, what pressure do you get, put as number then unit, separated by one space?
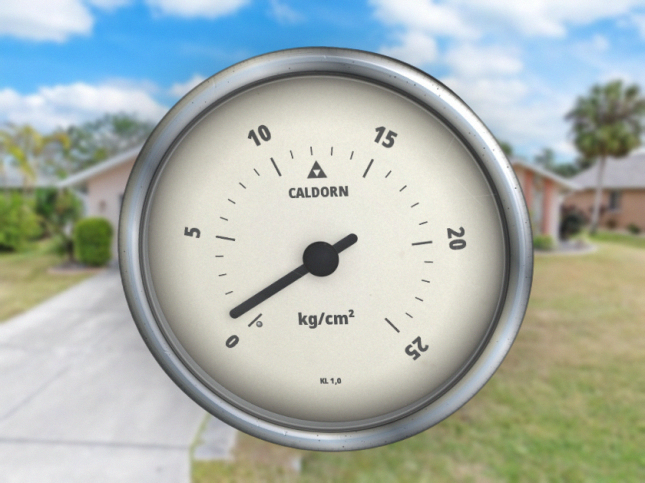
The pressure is 1 kg/cm²
